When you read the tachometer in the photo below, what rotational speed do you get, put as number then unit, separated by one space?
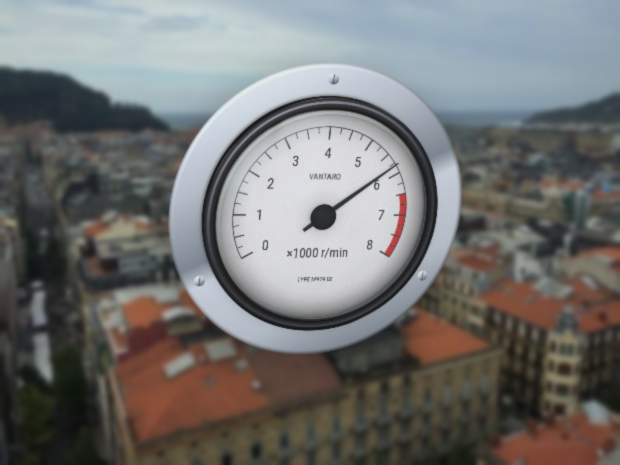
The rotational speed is 5750 rpm
